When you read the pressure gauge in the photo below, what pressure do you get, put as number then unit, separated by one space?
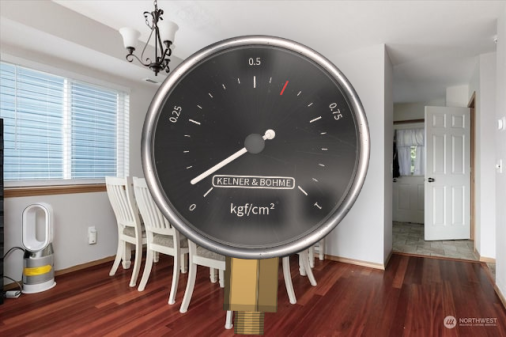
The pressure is 0.05 kg/cm²
